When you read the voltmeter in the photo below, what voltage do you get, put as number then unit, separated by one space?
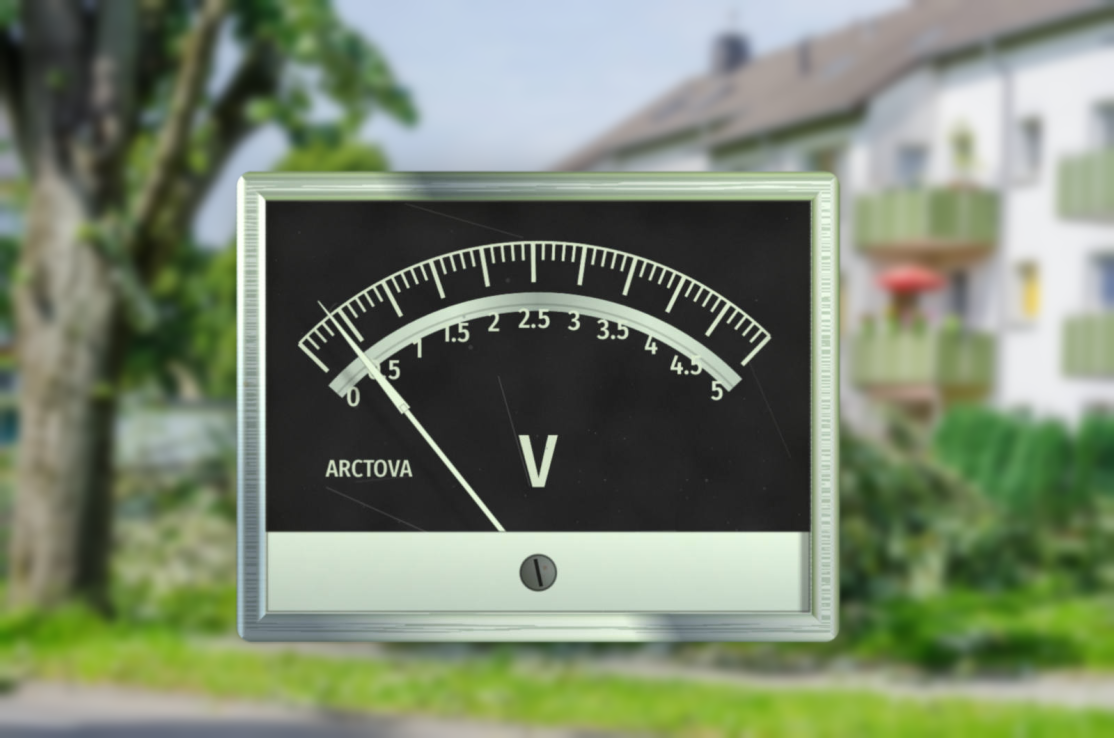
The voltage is 0.4 V
